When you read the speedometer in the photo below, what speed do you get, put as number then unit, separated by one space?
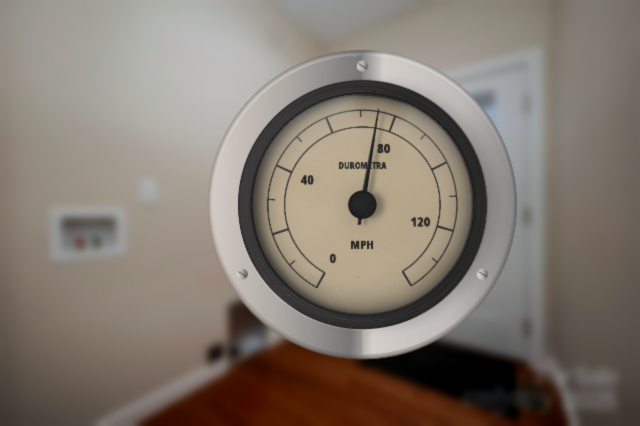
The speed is 75 mph
